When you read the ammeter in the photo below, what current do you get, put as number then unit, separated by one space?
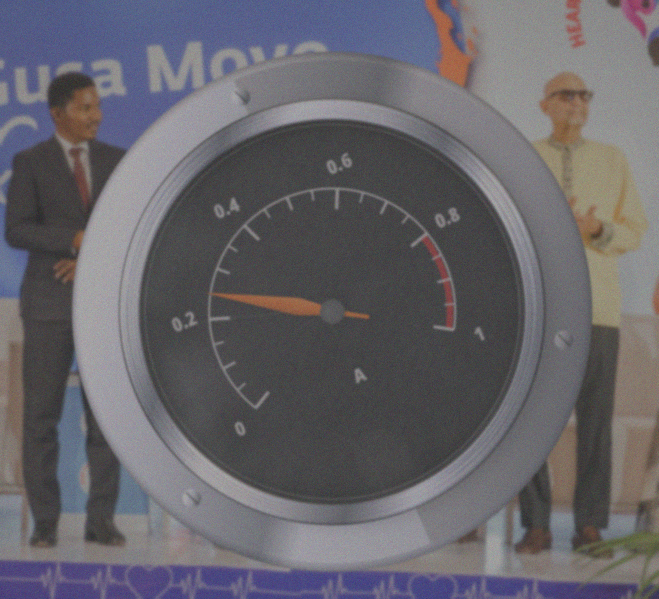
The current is 0.25 A
